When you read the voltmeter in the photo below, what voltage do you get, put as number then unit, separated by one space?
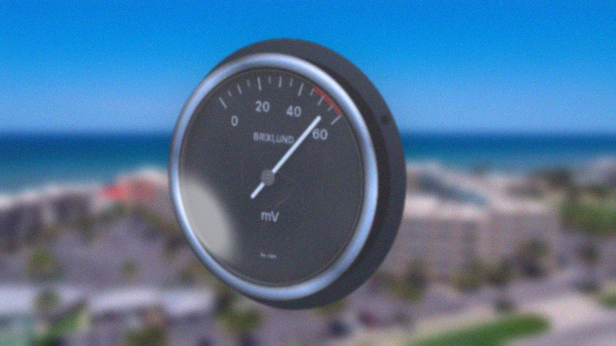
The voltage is 55 mV
